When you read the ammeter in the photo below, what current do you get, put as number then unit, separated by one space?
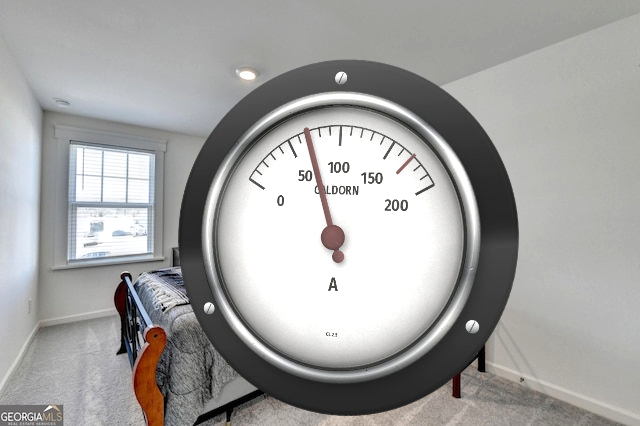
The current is 70 A
